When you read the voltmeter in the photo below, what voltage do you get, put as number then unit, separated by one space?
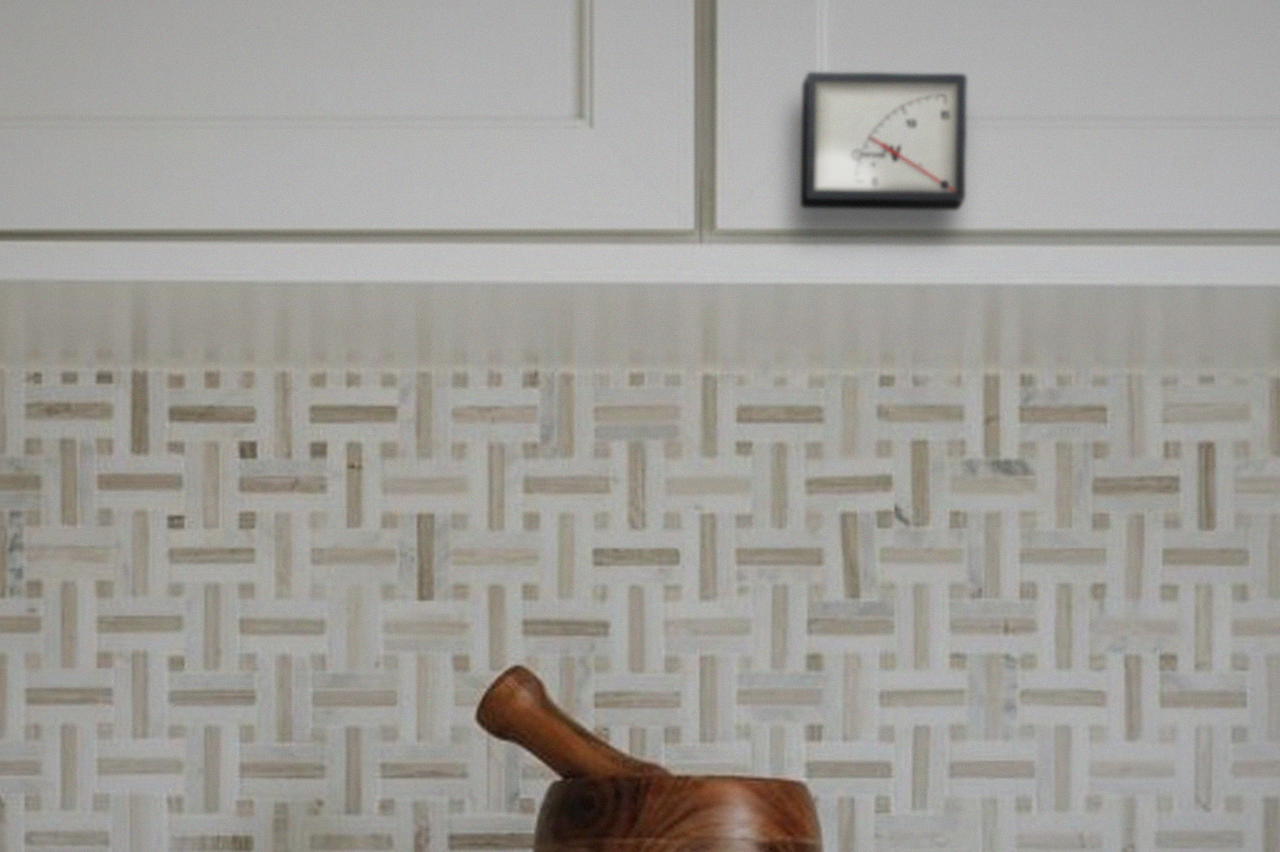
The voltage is 5 V
